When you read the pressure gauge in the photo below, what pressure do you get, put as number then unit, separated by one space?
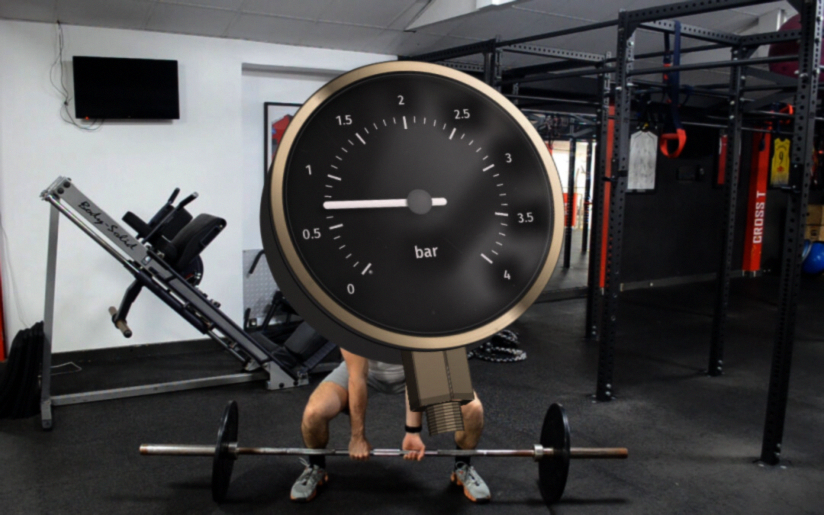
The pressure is 0.7 bar
